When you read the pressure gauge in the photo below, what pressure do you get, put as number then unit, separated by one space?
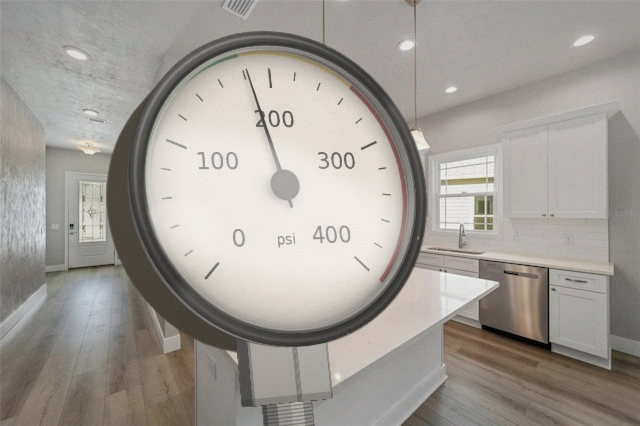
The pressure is 180 psi
